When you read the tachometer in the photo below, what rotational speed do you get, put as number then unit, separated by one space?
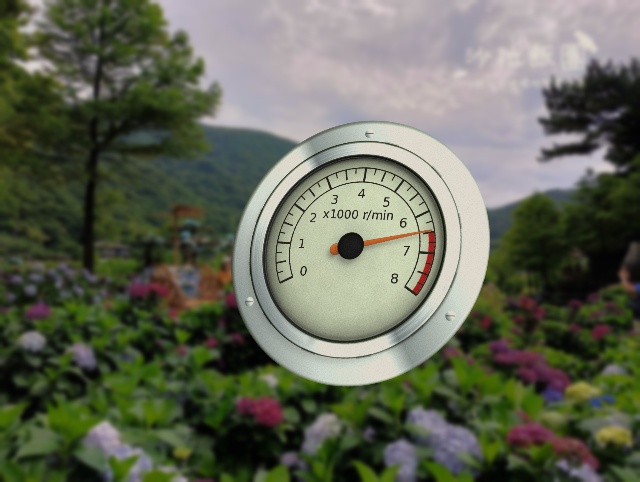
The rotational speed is 6500 rpm
